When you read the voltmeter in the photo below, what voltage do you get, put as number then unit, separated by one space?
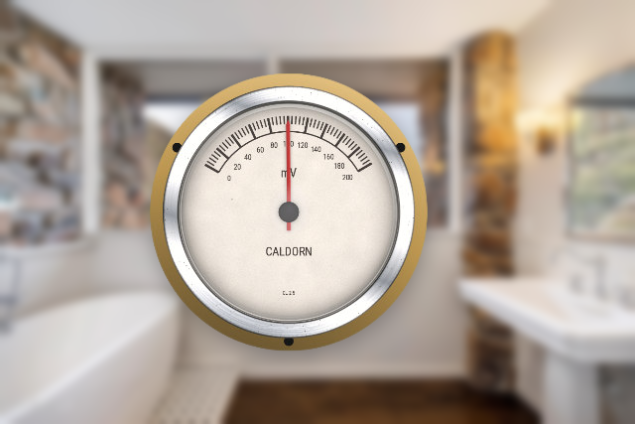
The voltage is 100 mV
